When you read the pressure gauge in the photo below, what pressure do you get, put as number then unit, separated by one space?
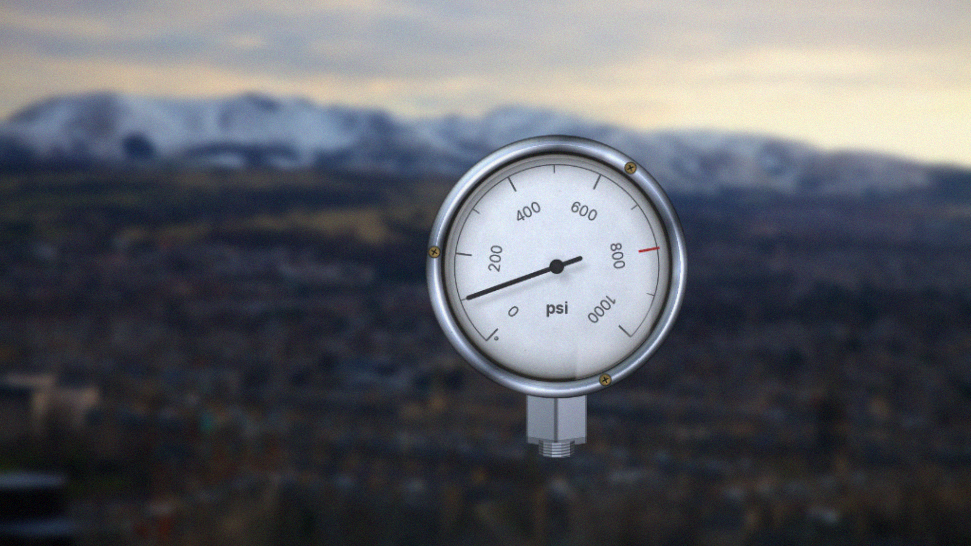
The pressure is 100 psi
